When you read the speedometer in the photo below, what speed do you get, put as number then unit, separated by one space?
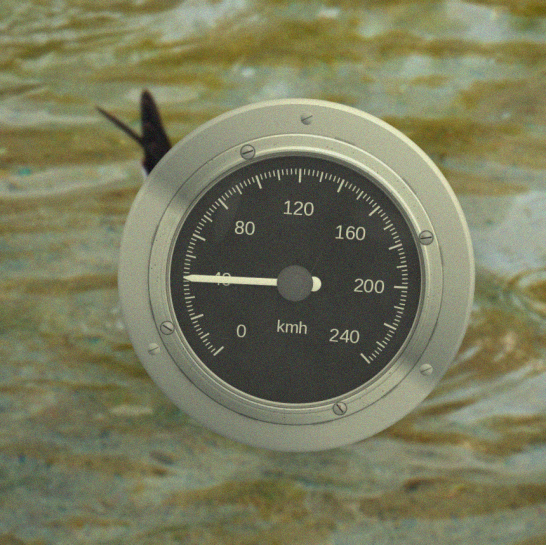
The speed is 40 km/h
